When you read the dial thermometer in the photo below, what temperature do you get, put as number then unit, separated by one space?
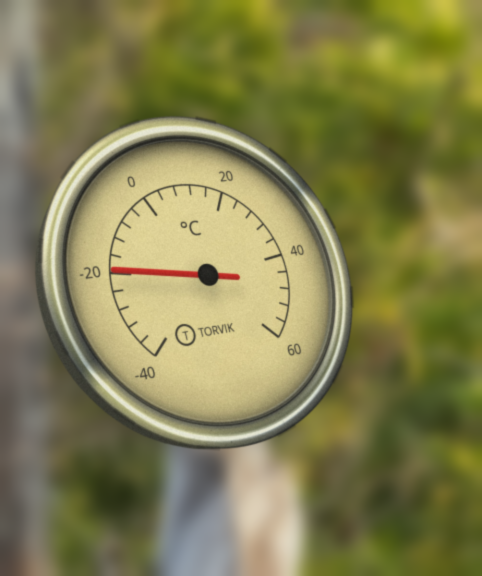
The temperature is -20 °C
